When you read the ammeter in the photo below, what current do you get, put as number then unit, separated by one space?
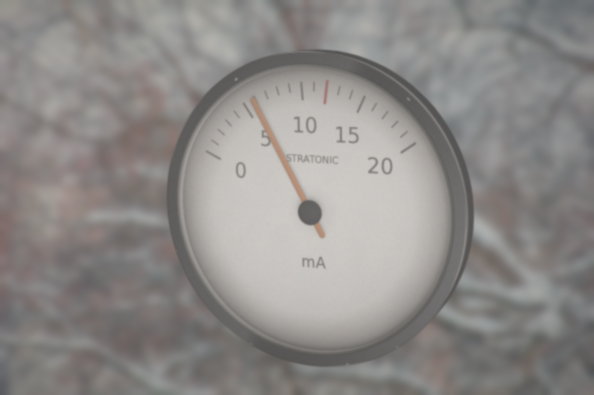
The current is 6 mA
